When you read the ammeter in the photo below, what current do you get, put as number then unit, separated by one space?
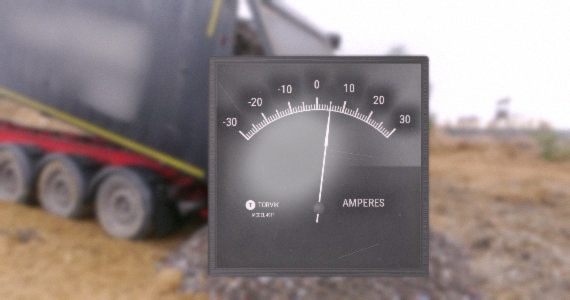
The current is 5 A
